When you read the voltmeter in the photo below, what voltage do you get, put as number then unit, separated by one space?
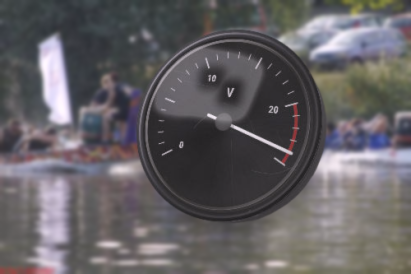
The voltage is 24 V
